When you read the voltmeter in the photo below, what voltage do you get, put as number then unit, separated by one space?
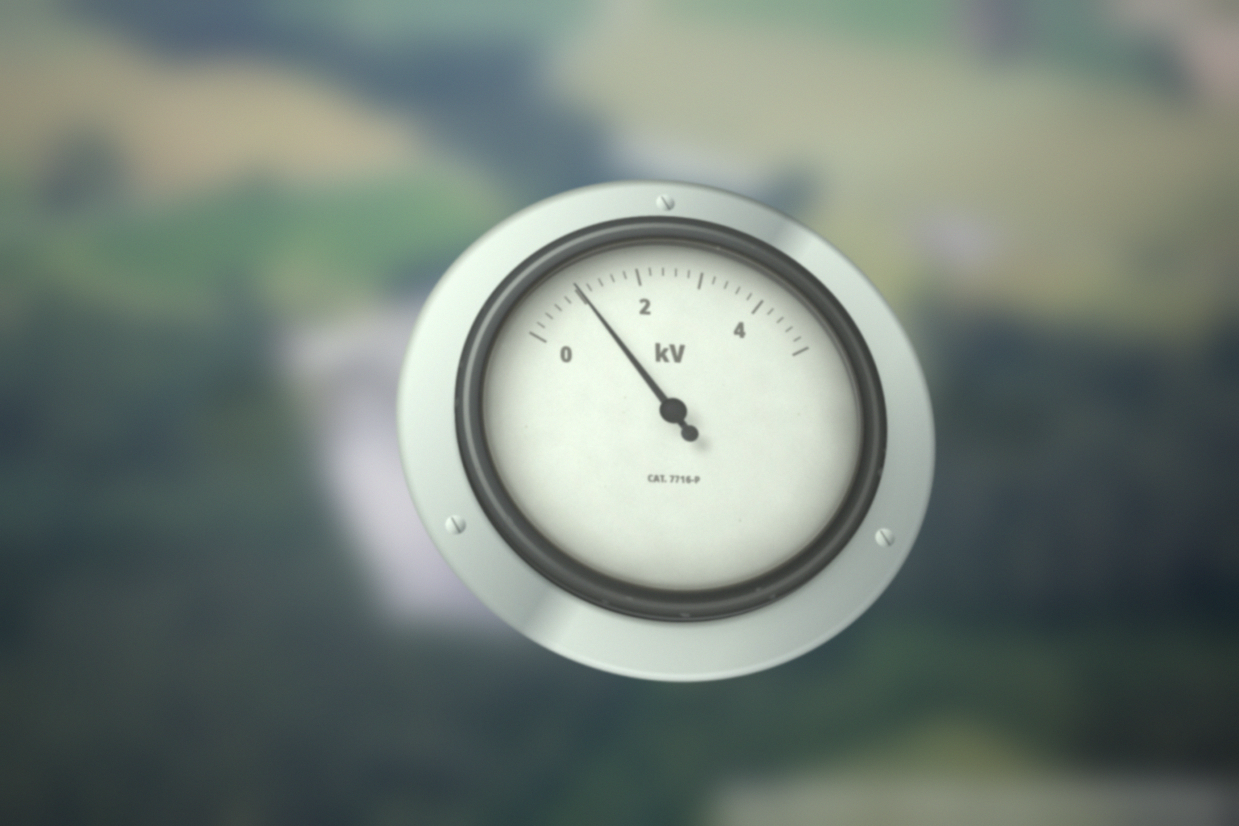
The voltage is 1 kV
